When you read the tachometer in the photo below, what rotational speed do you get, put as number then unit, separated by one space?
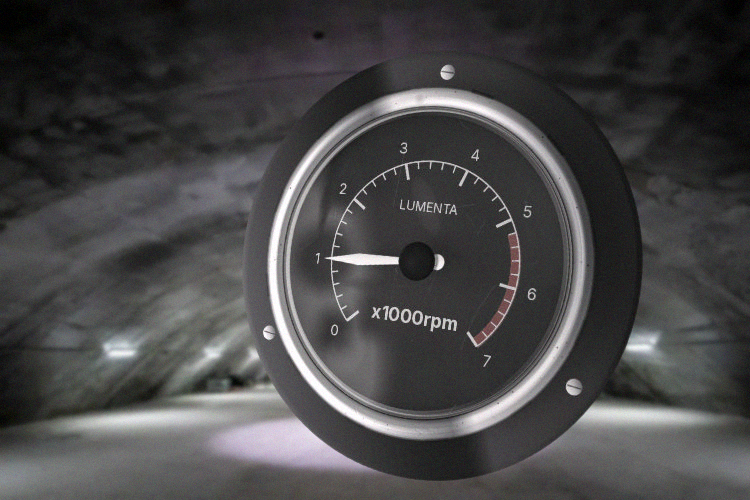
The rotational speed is 1000 rpm
